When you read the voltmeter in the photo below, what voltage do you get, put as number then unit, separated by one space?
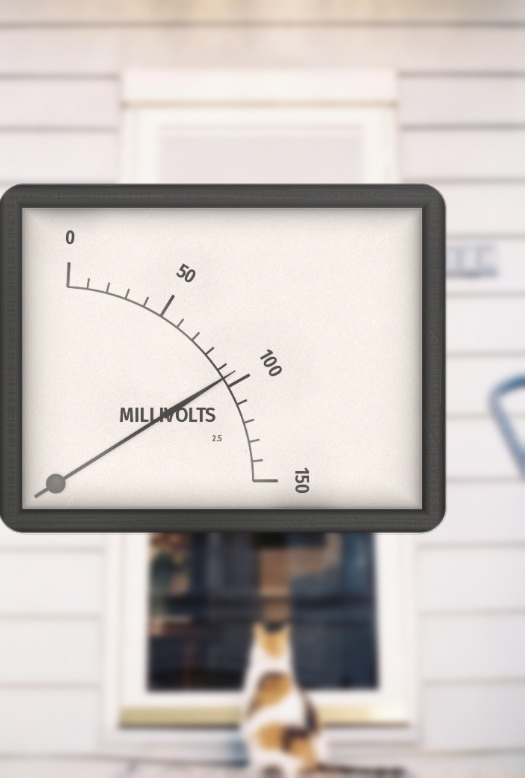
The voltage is 95 mV
